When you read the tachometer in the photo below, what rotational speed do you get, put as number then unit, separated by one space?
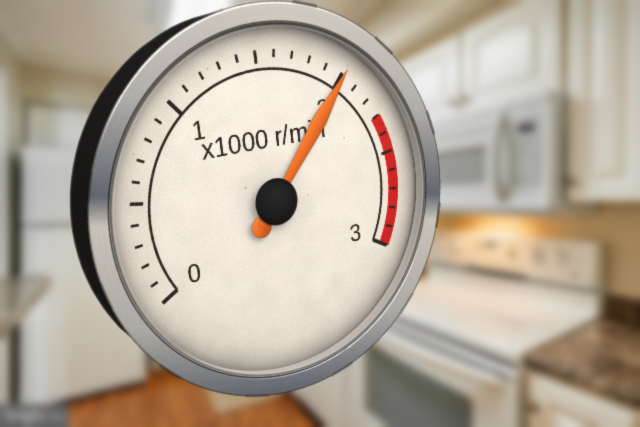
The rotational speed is 2000 rpm
